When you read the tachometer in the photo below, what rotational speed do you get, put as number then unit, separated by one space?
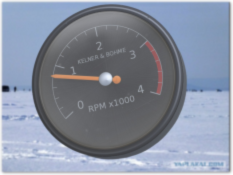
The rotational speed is 800 rpm
